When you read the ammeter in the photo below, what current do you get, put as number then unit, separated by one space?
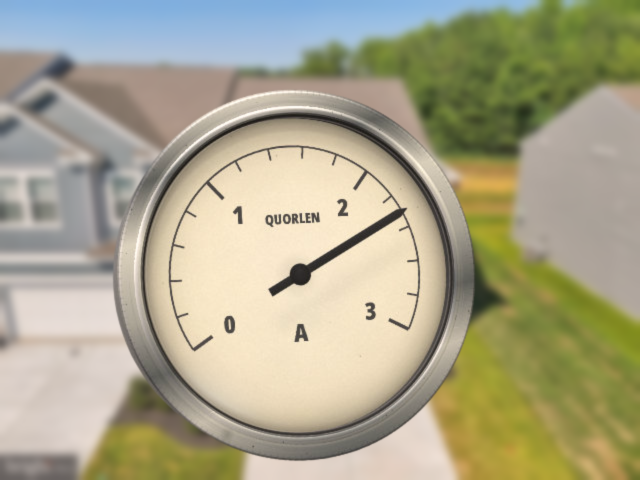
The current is 2.3 A
